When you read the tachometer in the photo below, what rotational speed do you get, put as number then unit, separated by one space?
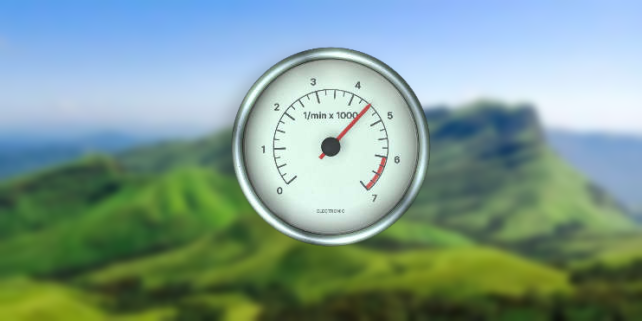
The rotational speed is 4500 rpm
